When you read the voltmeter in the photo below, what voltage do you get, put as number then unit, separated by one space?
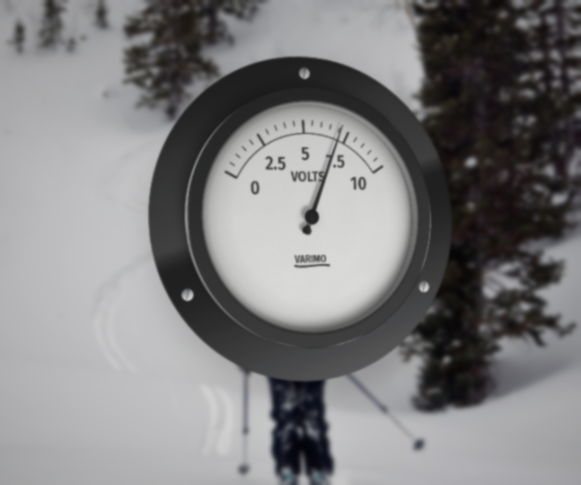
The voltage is 7 V
